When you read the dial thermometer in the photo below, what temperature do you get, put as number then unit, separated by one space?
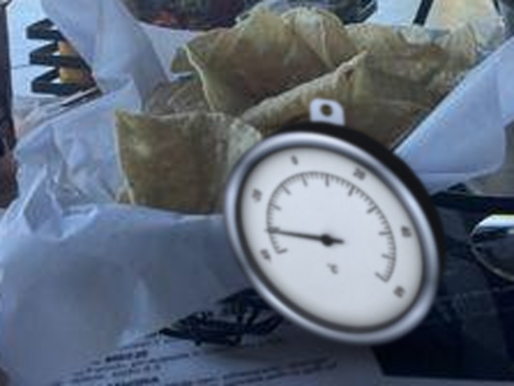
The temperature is -30 °C
